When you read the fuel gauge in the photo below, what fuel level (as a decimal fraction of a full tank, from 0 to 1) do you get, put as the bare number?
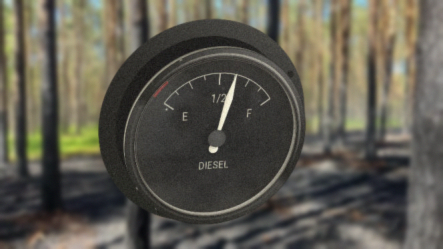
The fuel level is 0.625
